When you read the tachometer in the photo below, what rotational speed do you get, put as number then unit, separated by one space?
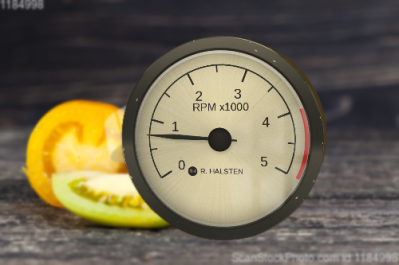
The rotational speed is 750 rpm
